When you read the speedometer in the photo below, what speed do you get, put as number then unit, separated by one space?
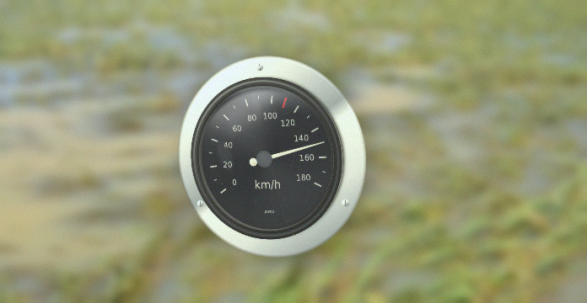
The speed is 150 km/h
